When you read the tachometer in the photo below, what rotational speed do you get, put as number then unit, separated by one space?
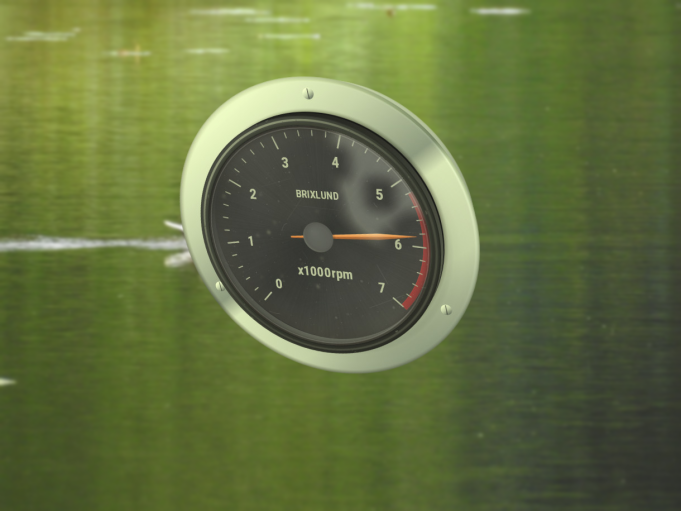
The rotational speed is 5800 rpm
